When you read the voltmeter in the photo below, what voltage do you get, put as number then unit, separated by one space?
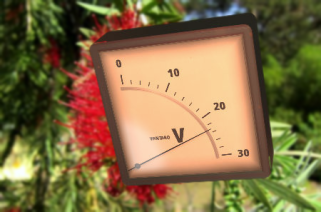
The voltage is 23 V
